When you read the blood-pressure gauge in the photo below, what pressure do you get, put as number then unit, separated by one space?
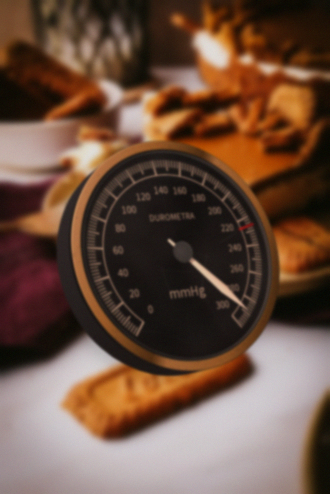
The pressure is 290 mmHg
